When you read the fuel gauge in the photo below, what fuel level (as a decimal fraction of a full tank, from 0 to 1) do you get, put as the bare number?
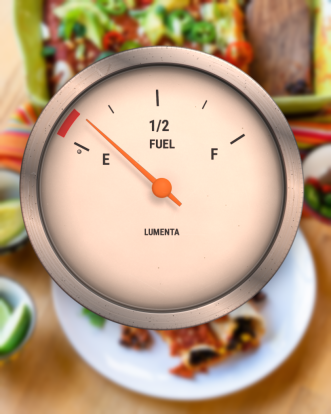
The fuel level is 0.125
